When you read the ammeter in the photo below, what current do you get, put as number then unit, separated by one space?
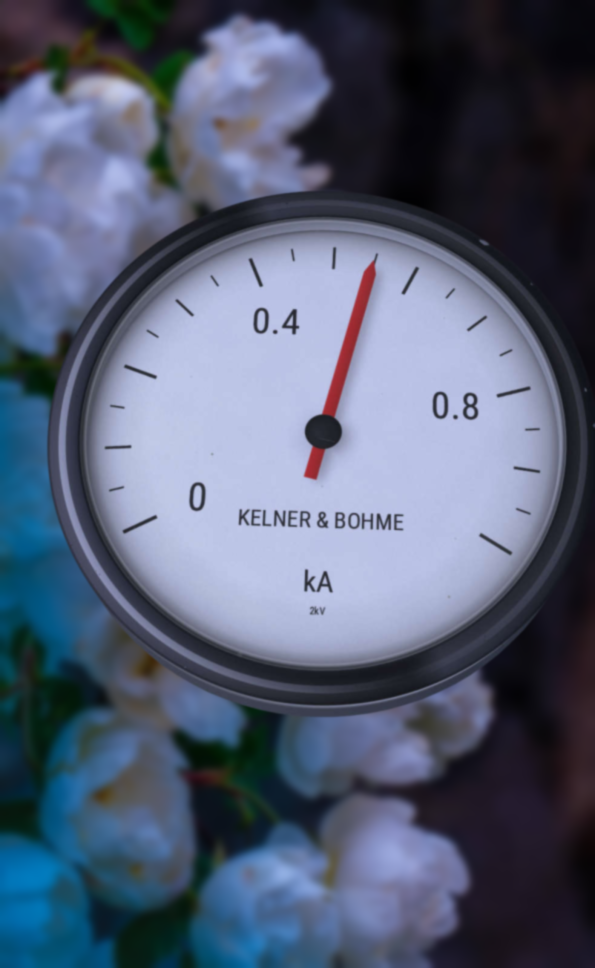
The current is 0.55 kA
